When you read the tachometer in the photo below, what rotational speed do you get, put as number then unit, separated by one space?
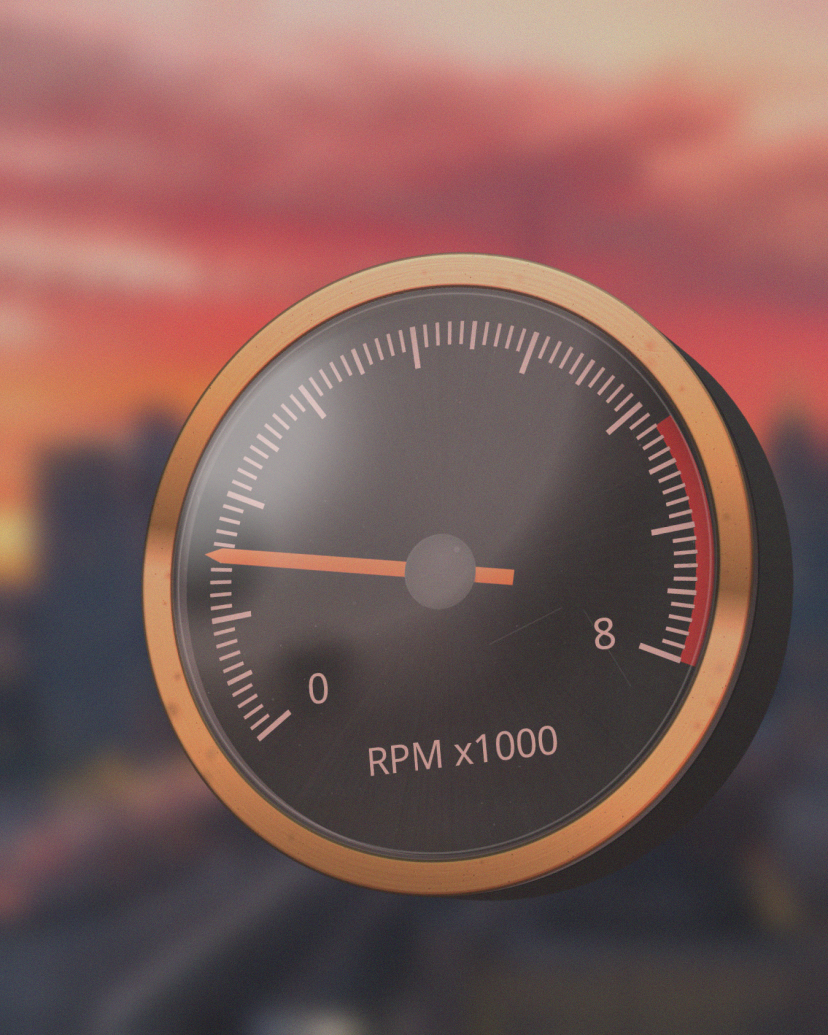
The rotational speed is 1500 rpm
